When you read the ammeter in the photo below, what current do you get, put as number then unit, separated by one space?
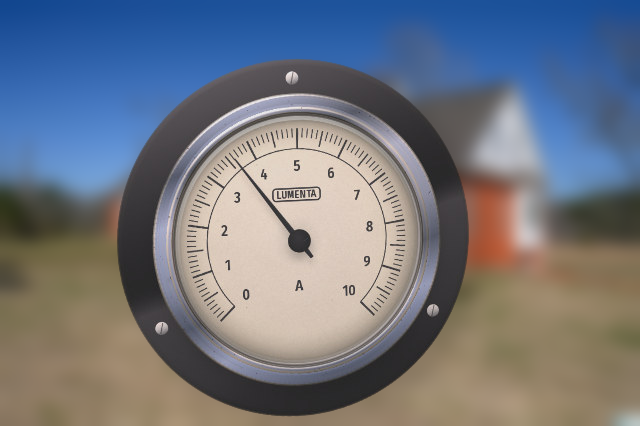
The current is 3.6 A
